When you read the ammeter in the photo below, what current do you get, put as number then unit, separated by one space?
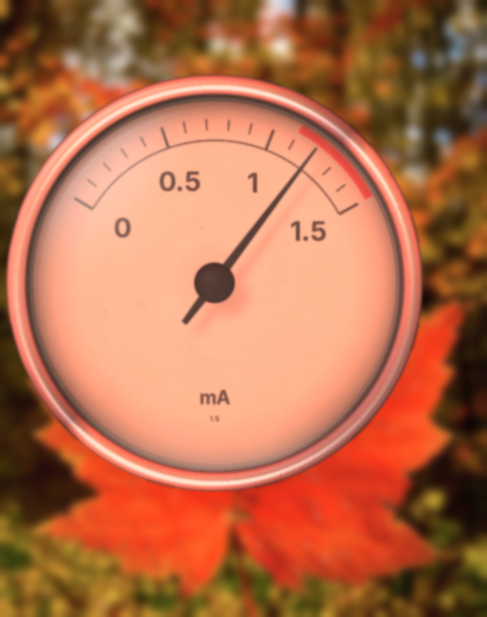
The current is 1.2 mA
